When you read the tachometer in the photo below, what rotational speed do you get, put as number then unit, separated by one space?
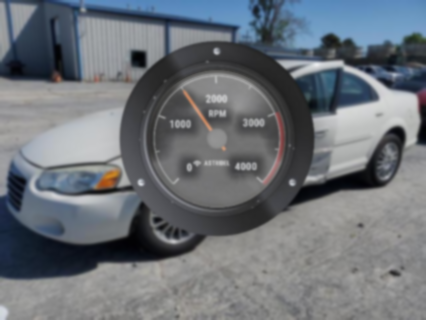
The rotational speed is 1500 rpm
